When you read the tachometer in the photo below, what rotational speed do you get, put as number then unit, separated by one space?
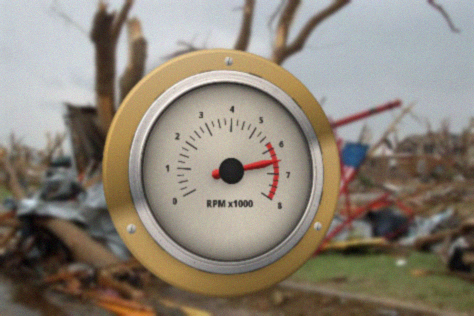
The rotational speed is 6500 rpm
